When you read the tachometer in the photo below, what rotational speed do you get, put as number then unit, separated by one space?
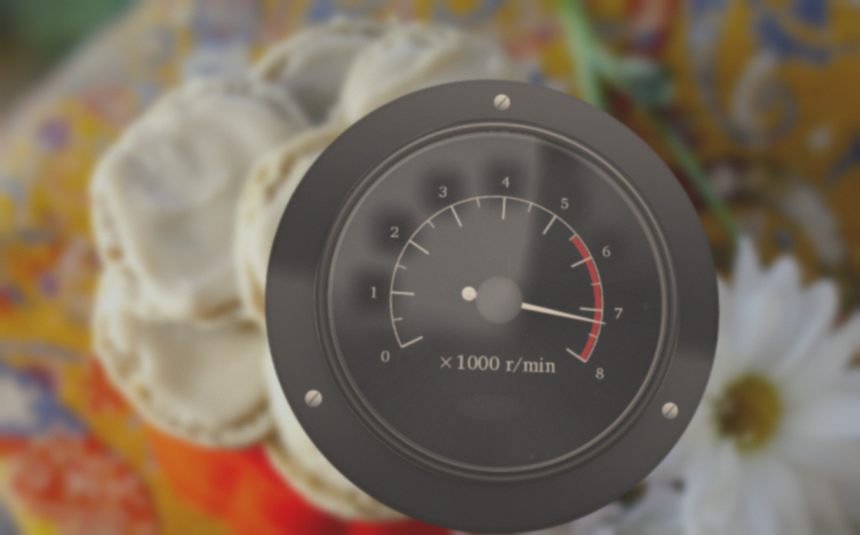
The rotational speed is 7250 rpm
